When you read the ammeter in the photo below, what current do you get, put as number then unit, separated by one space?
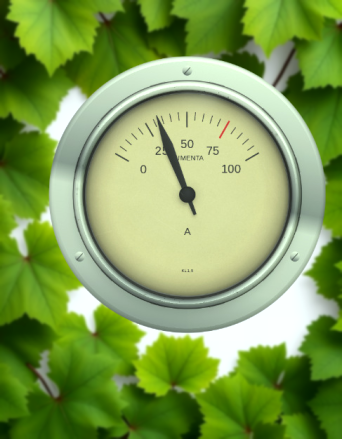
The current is 32.5 A
